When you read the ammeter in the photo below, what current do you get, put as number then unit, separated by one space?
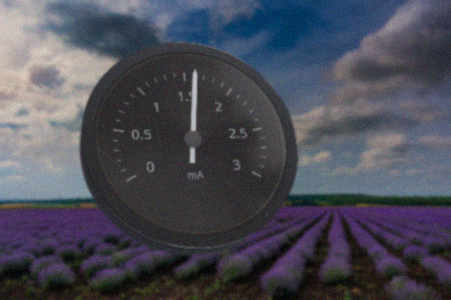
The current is 1.6 mA
